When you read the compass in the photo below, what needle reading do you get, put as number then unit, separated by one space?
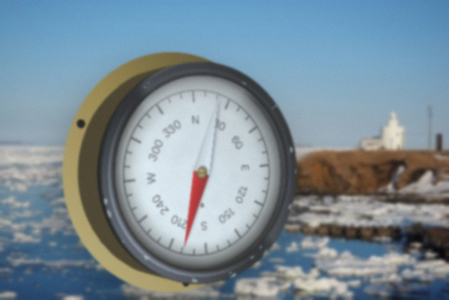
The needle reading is 200 °
